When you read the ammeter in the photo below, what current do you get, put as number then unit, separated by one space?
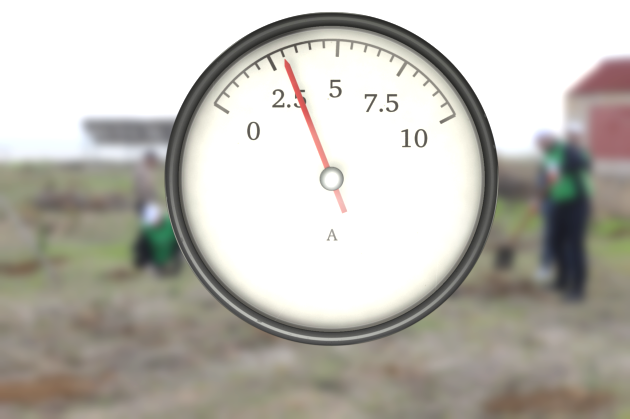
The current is 3 A
